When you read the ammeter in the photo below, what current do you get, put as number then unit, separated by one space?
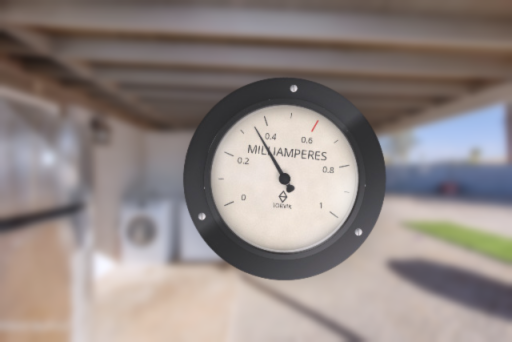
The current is 0.35 mA
